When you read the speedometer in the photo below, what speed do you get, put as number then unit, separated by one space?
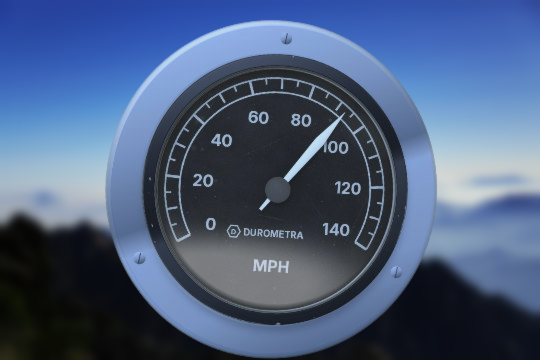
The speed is 92.5 mph
